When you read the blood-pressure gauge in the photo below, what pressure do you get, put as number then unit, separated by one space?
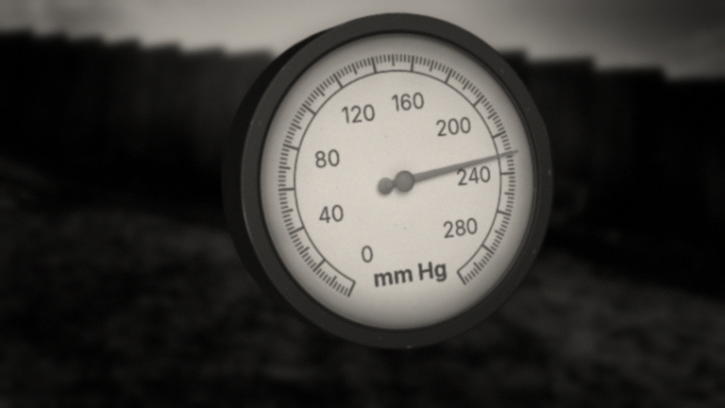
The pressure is 230 mmHg
